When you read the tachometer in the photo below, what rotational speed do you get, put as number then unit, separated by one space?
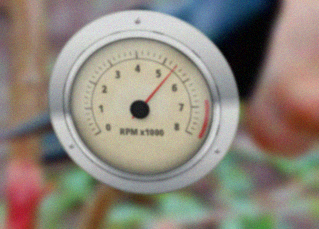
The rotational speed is 5400 rpm
